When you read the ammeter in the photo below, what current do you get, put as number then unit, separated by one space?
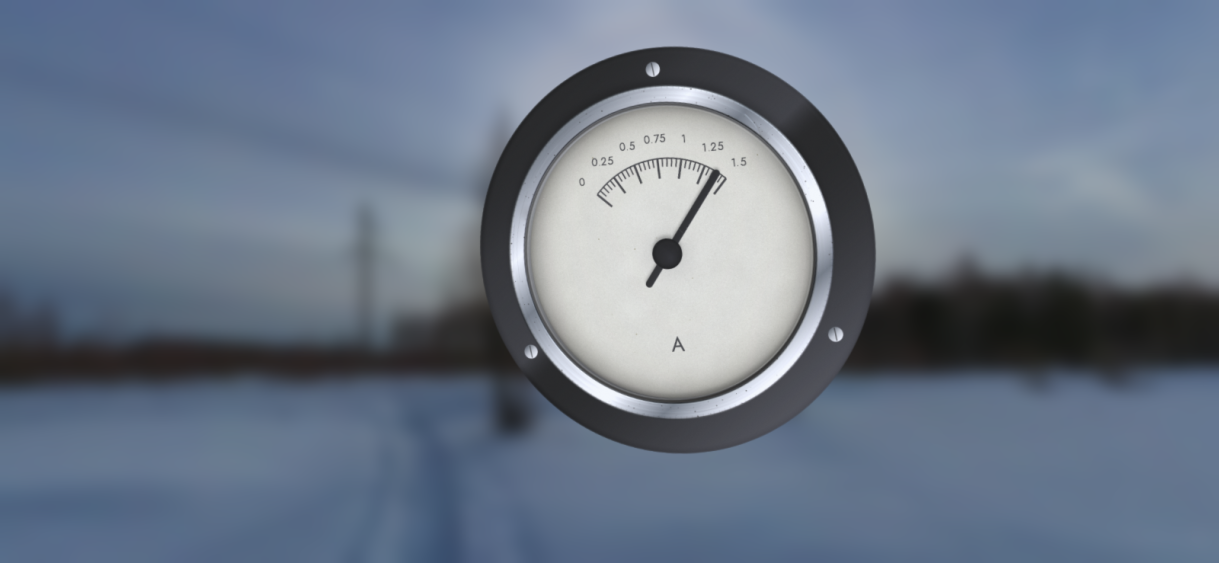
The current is 1.4 A
